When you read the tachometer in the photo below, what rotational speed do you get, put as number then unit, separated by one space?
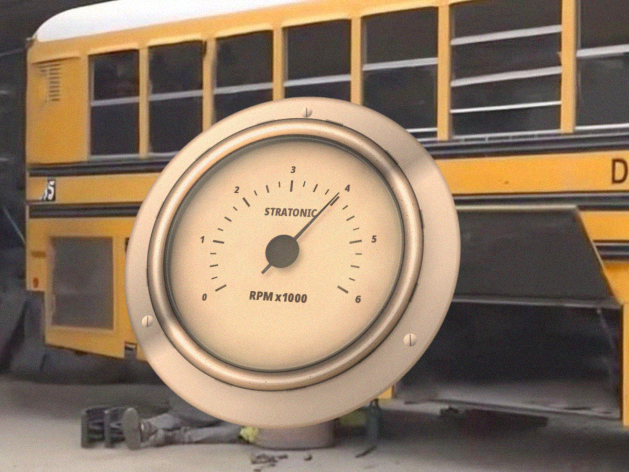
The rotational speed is 4000 rpm
